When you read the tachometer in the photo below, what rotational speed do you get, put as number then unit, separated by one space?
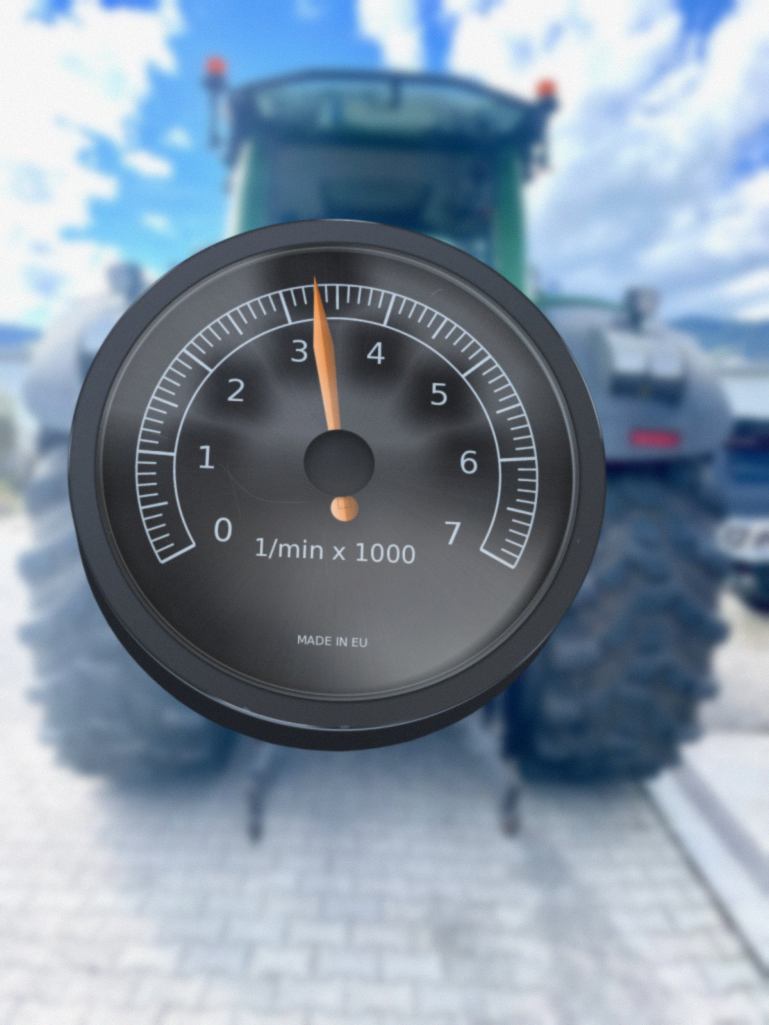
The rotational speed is 3300 rpm
